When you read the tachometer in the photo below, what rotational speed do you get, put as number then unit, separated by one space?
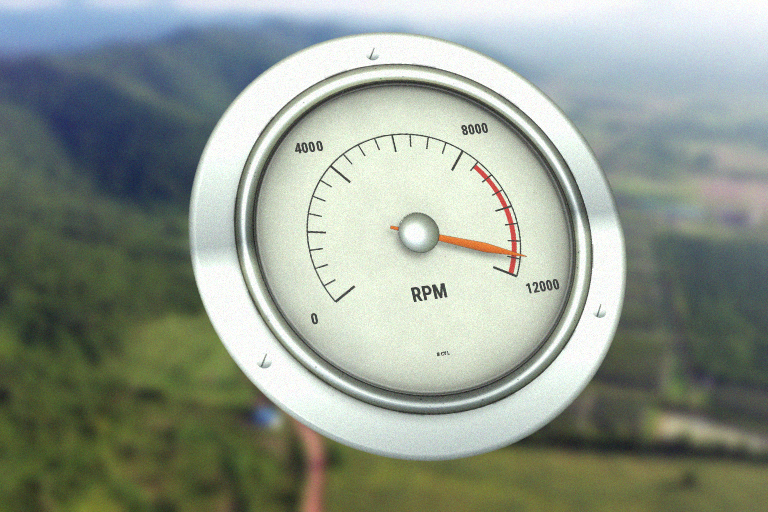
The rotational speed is 11500 rpm
